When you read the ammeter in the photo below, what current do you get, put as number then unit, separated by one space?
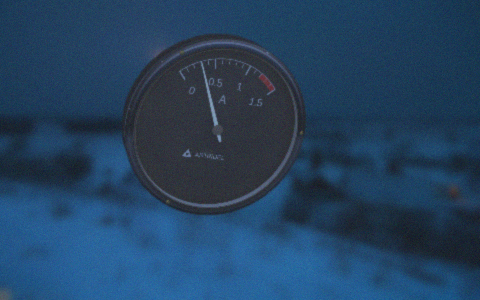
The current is 0.3 A
